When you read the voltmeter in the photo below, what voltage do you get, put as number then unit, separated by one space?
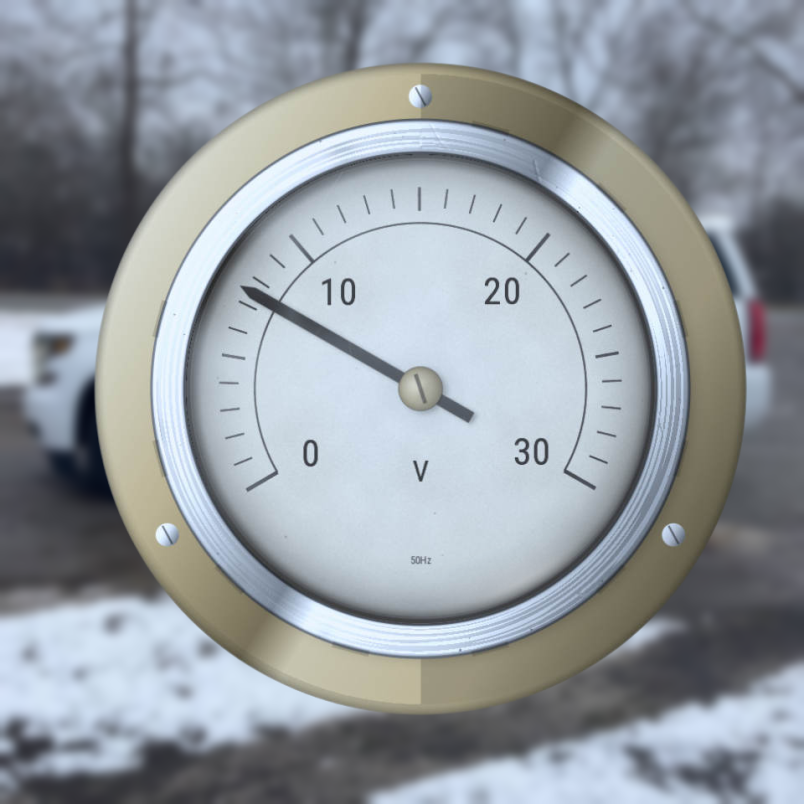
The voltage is 7.5 V
